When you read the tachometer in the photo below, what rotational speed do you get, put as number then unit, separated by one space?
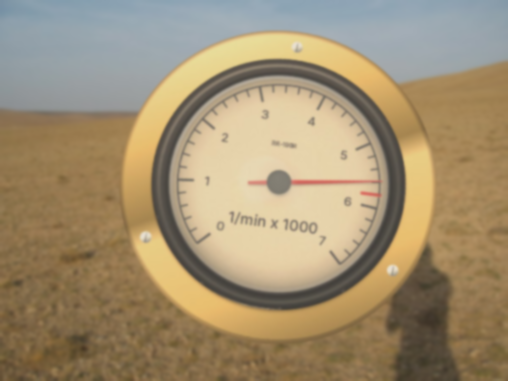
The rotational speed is 5600 rpm
